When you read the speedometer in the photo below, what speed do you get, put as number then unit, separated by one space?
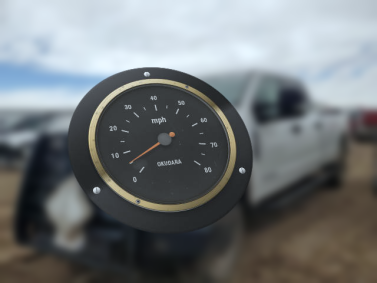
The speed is 5 mph
